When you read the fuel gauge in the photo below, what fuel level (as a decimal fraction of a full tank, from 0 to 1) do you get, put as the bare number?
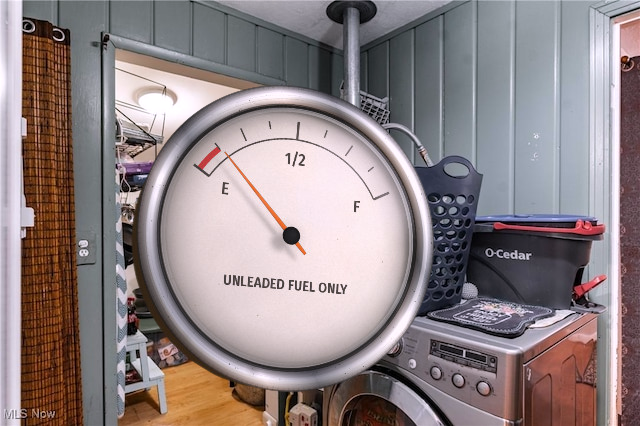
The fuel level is 0.125
